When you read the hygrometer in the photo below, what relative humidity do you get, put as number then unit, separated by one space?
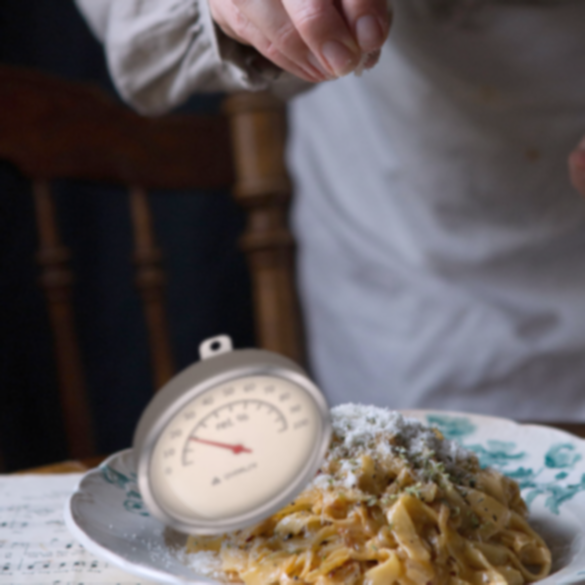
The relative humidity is 20 %
